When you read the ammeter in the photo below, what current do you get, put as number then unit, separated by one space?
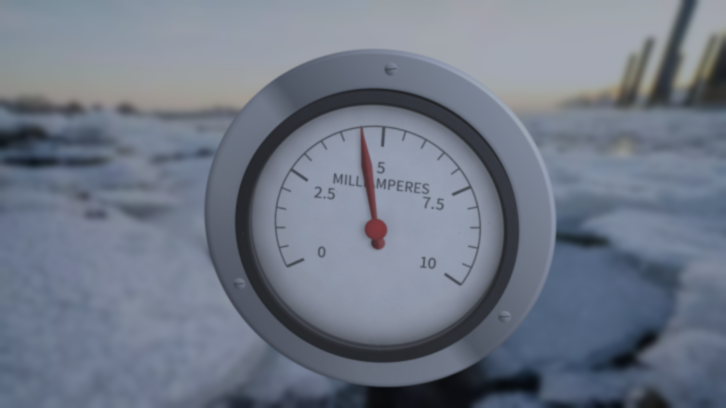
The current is 4.5 mA
